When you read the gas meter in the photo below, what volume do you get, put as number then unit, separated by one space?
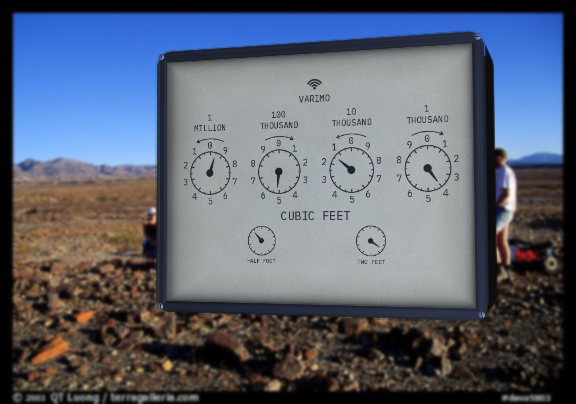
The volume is 951400 ft³
